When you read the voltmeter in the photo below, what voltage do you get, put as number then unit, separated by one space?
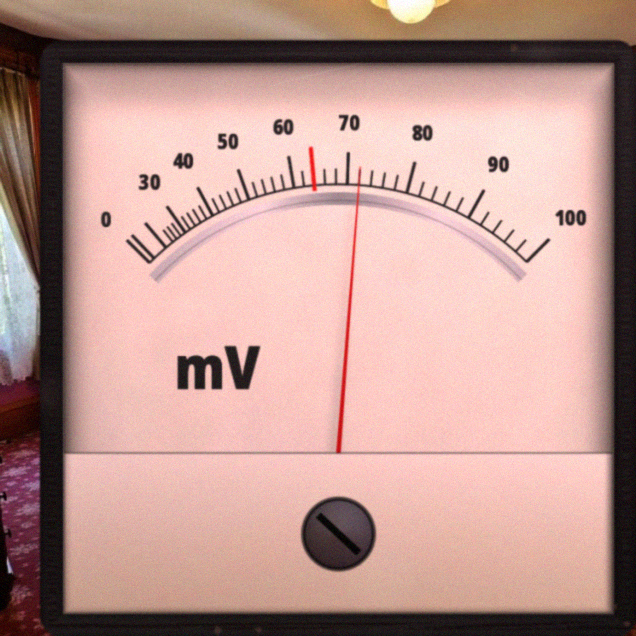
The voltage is 72 mV
